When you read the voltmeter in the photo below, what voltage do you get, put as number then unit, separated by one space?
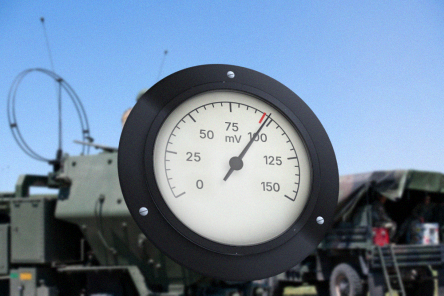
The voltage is 97.5 mV
